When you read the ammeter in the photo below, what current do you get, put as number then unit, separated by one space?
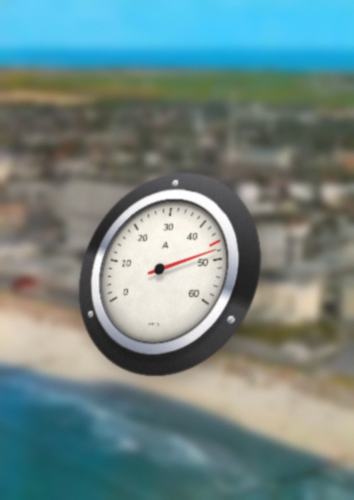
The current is 48 A
